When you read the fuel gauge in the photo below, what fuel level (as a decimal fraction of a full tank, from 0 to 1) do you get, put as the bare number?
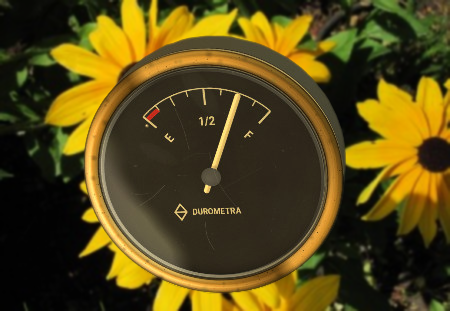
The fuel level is 0.75
